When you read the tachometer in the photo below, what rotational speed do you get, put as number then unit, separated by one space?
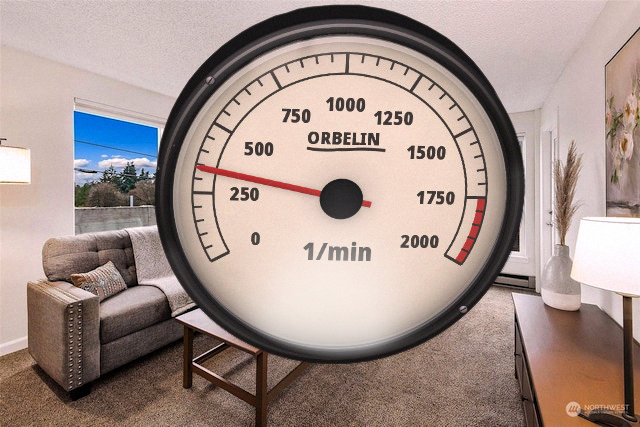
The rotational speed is 350 rpm
